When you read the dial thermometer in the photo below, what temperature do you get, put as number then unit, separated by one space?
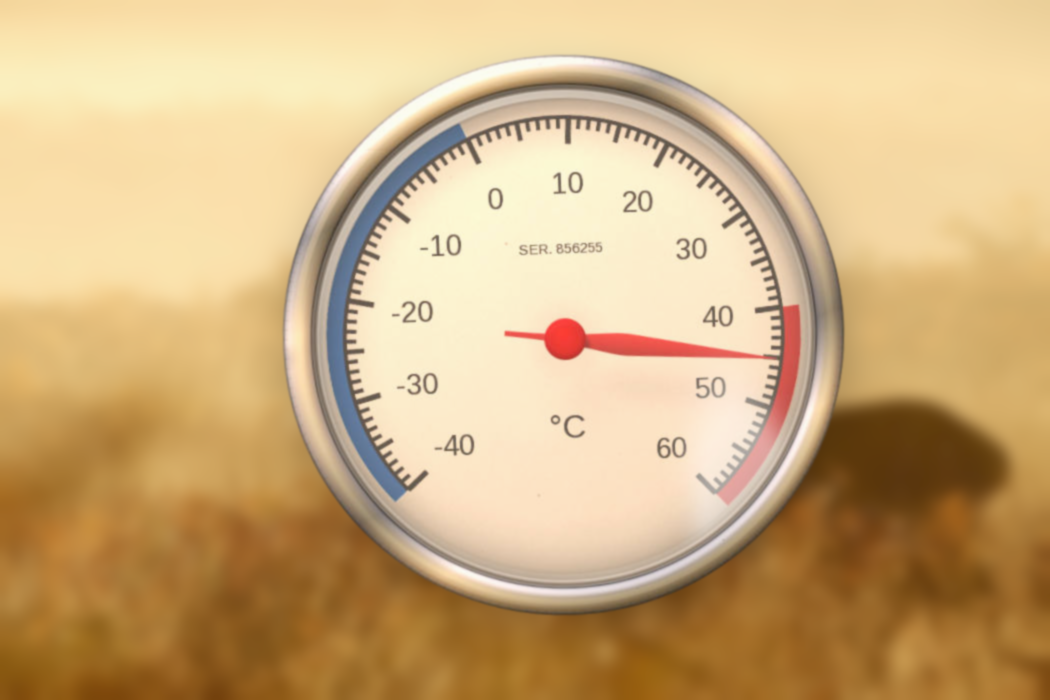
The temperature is 45 °C
